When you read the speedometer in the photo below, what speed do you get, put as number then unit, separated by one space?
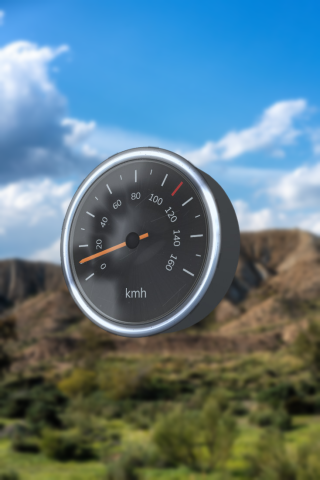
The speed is 10 km/h
